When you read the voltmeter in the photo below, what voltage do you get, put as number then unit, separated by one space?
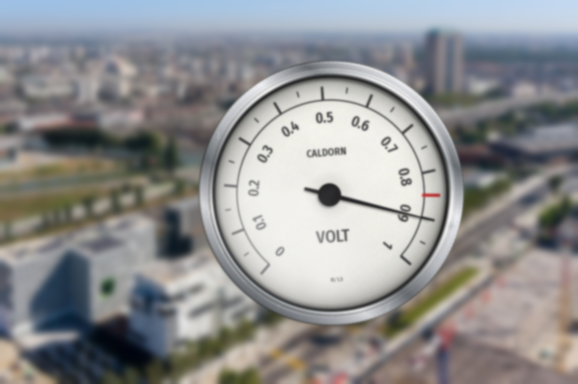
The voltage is 0.9 V
